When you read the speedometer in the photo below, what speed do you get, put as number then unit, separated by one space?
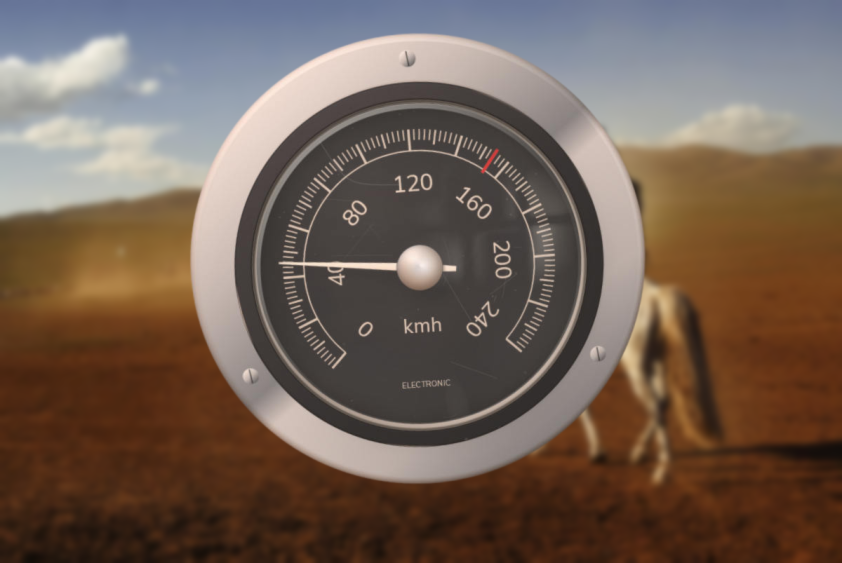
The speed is 46 km/h
